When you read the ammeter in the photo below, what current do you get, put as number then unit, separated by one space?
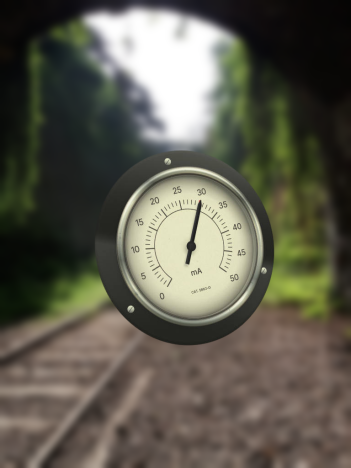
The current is 30 mA
